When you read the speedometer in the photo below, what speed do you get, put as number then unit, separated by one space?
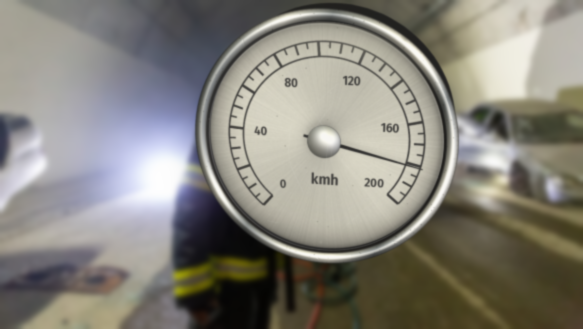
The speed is 180 km/h
